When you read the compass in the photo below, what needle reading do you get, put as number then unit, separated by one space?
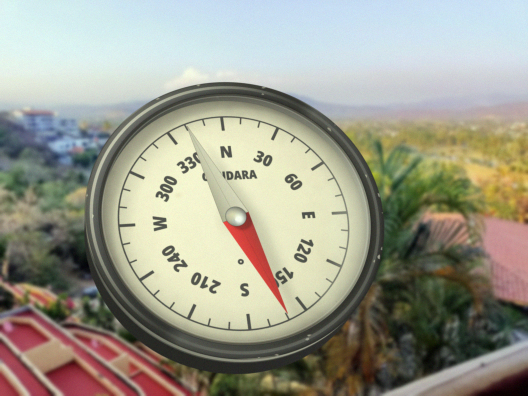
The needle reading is 160 °
